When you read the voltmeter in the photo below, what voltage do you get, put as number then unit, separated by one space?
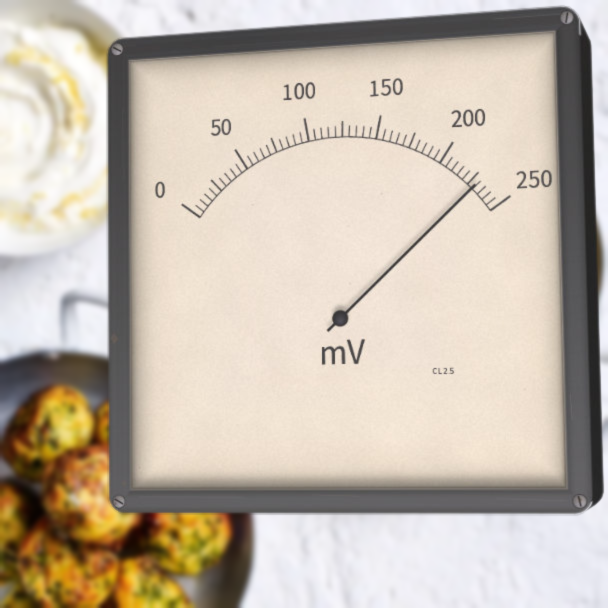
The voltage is 230 mV
